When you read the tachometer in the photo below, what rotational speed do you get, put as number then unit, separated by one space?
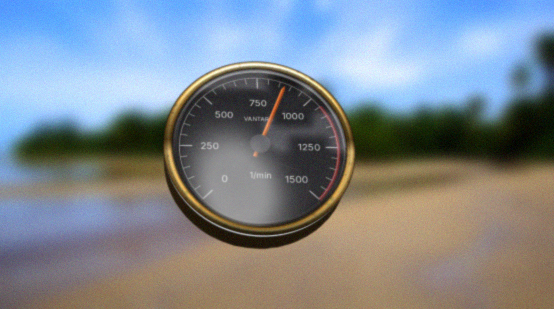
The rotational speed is 875 rpm
